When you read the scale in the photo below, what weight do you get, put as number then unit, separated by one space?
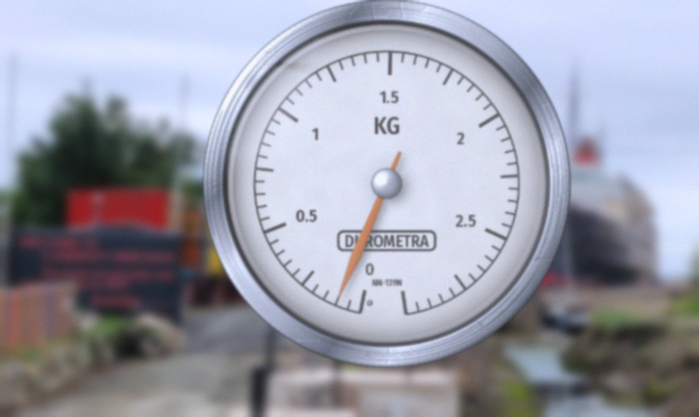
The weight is 0.1 kg
